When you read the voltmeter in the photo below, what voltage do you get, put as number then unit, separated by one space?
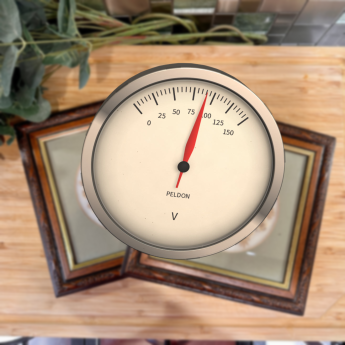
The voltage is 90 V
